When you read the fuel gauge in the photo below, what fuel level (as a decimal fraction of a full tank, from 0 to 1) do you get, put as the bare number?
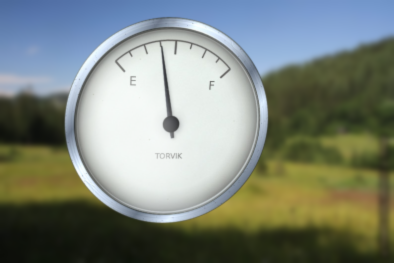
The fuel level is 0.375
